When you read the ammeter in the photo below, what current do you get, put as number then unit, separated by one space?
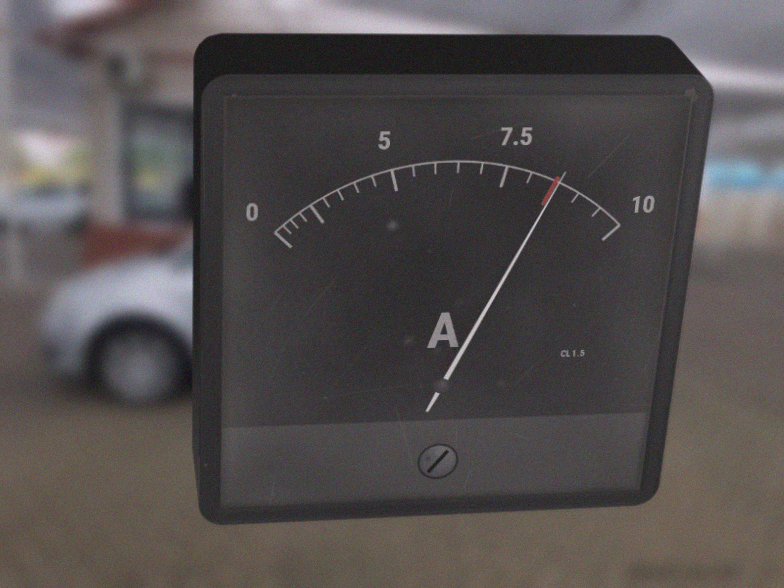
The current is 8.5 A
